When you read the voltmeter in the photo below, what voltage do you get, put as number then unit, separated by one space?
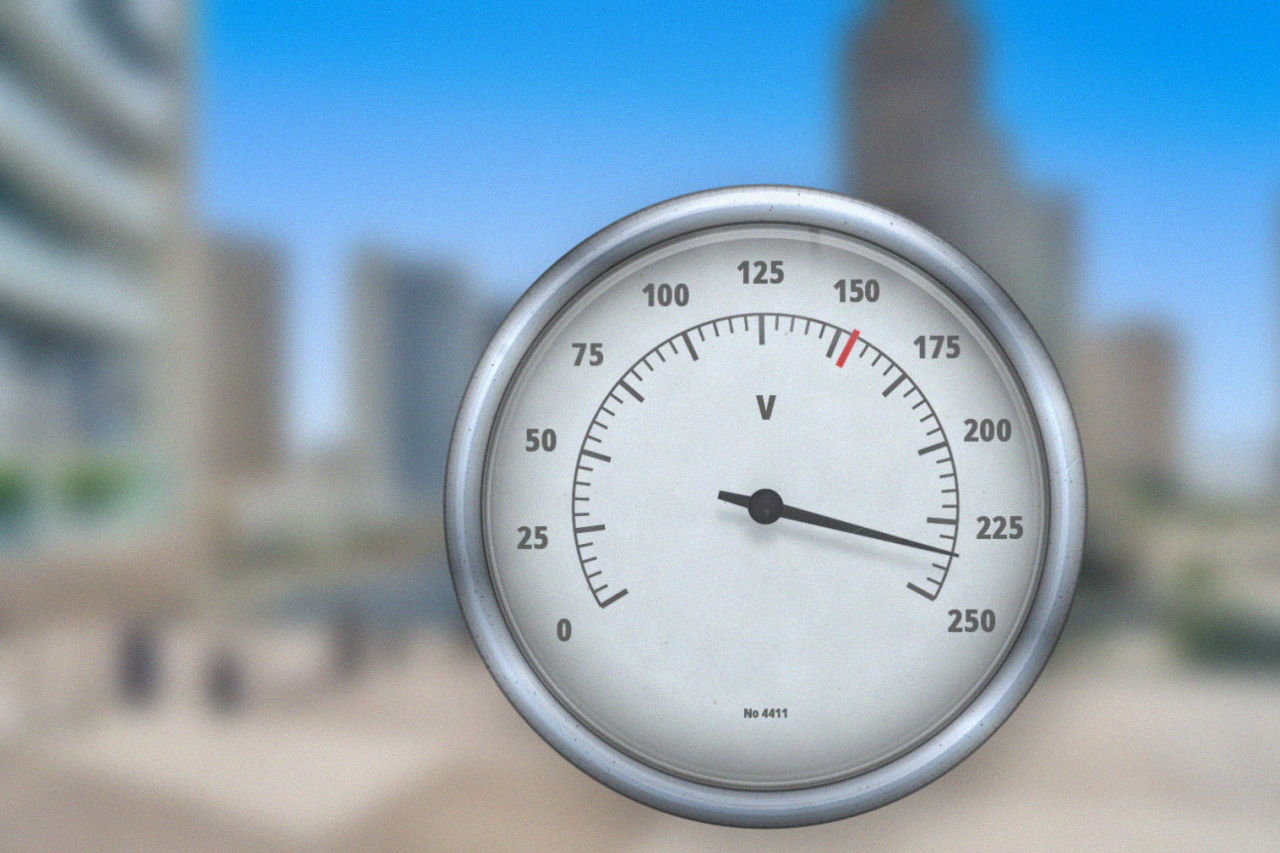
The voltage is 235 V
